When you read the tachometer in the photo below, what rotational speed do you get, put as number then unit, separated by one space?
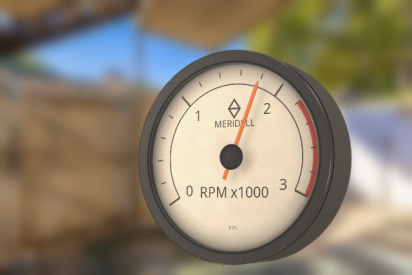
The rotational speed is 1800 rpm
